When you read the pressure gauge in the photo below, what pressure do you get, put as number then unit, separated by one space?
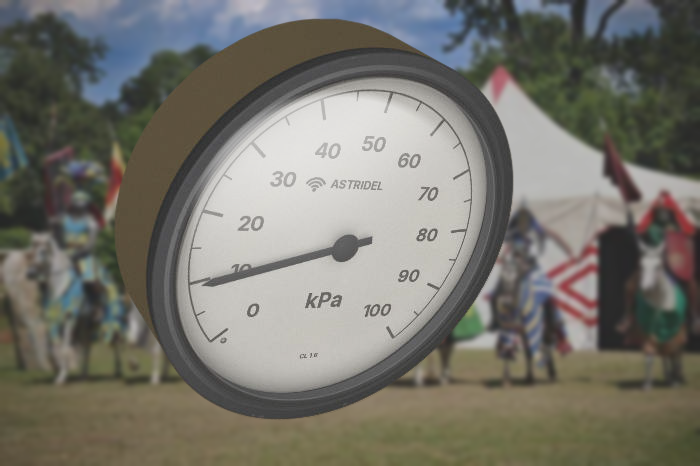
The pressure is 10 kPa
